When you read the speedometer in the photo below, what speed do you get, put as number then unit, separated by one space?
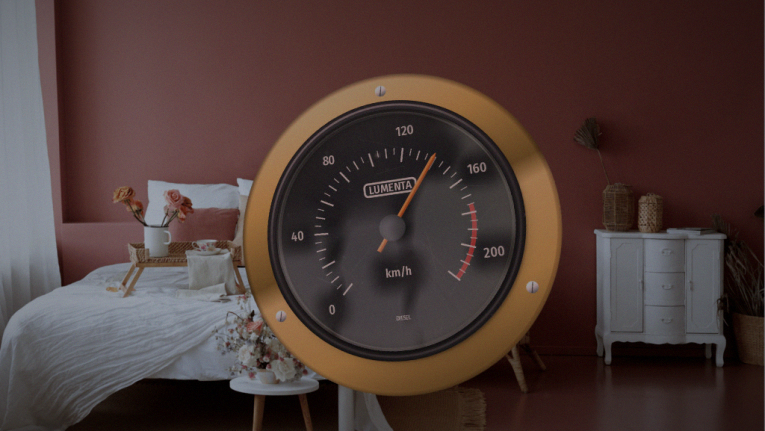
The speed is 140 km/h
